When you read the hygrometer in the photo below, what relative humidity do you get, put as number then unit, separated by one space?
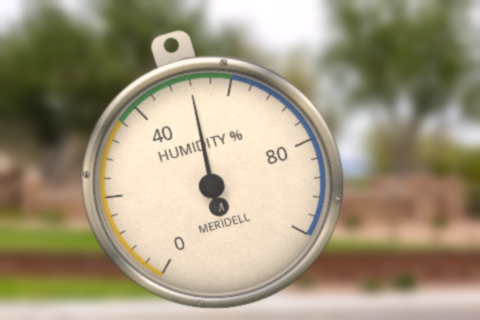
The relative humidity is 52 %
